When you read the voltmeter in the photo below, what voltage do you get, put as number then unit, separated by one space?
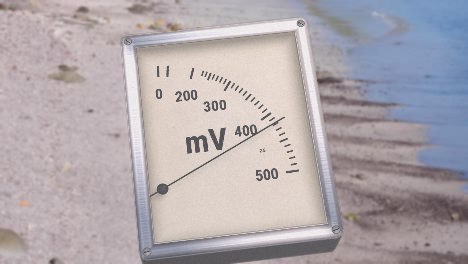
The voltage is 420 mV
